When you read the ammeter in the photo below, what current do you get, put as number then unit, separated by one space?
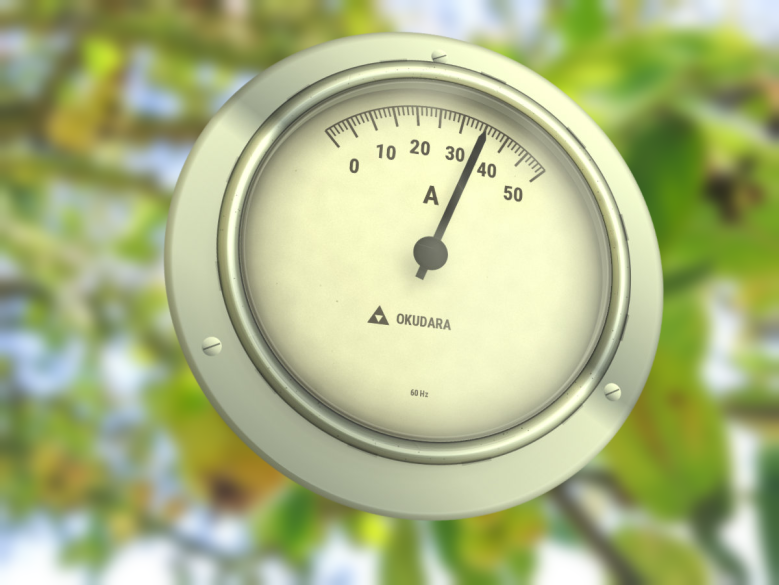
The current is 35 A
